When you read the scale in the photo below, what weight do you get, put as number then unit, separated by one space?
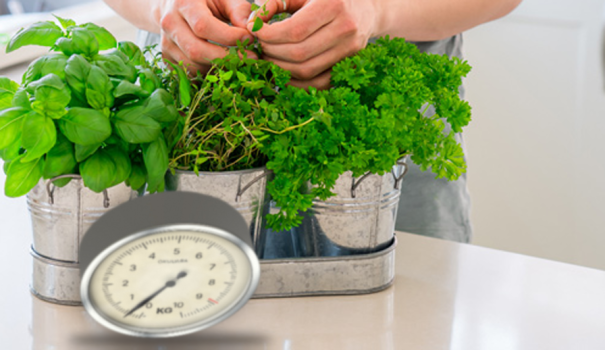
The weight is 0.5 kg
